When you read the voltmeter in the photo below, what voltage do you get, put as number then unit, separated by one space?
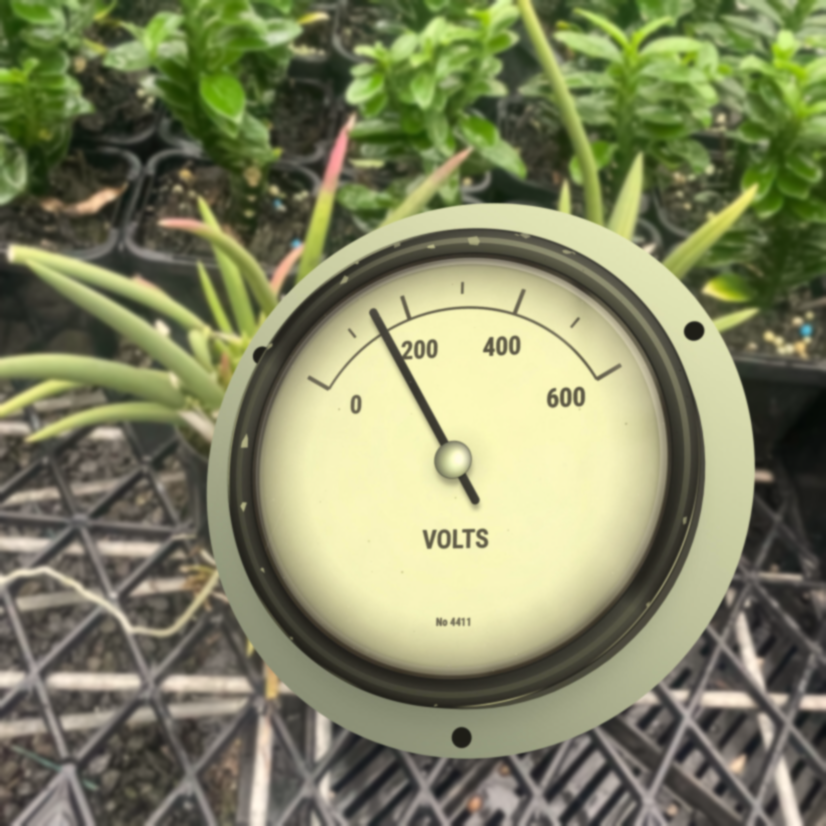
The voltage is 150 V
